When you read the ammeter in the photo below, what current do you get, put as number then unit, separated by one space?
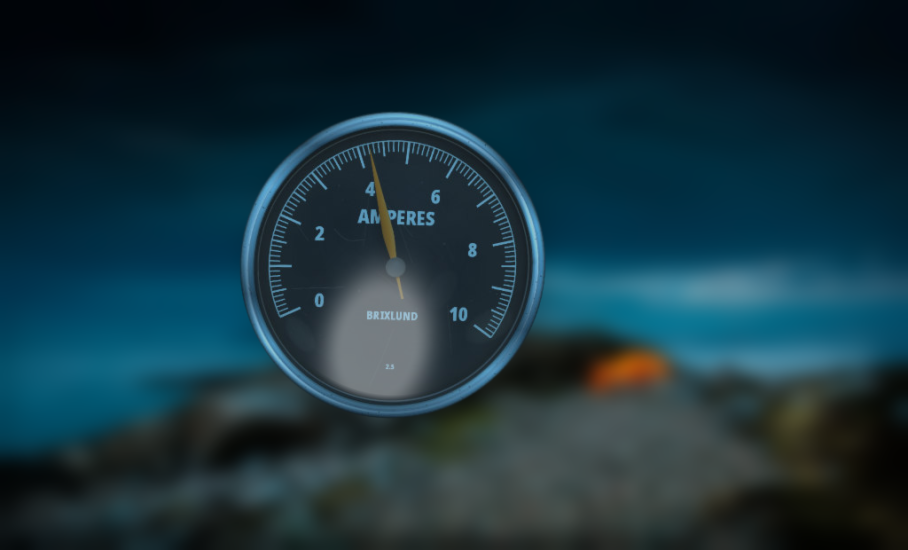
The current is 4.2 A
